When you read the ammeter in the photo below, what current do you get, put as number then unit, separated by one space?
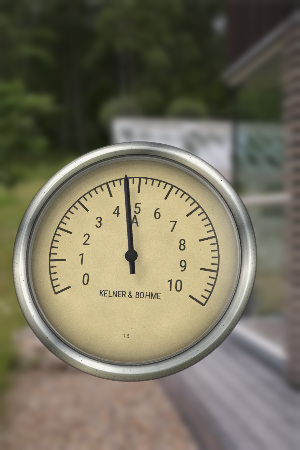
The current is 4.6 A
